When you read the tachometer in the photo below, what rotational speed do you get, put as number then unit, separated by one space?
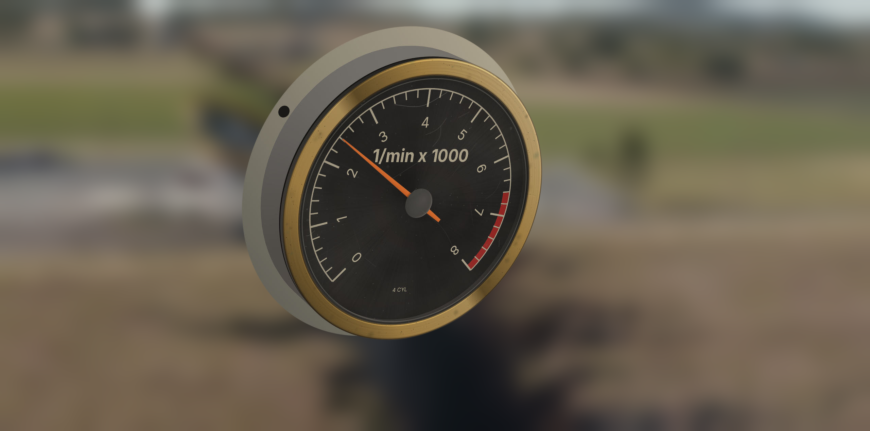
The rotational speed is 2400 rpm
